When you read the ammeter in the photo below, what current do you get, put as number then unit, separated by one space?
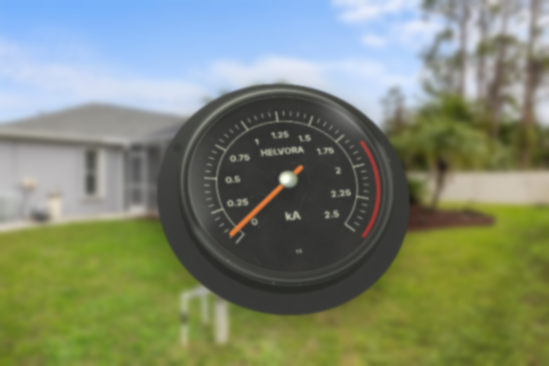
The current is 0.05 kA
